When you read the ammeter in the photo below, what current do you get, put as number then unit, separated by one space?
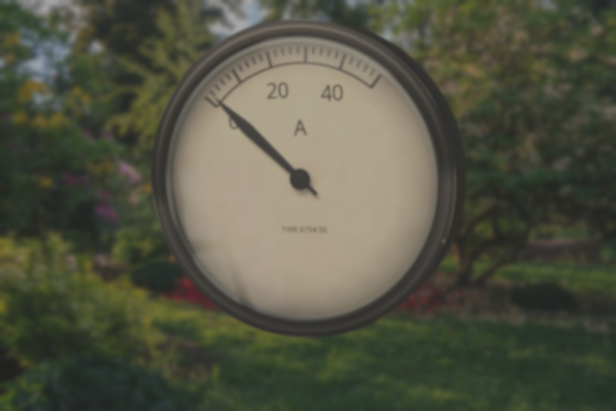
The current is 2 A
